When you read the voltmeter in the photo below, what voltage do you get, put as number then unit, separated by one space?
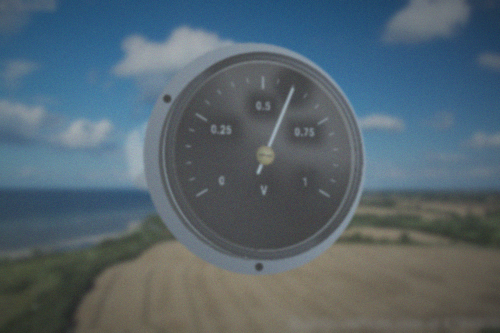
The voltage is 0.6 V
